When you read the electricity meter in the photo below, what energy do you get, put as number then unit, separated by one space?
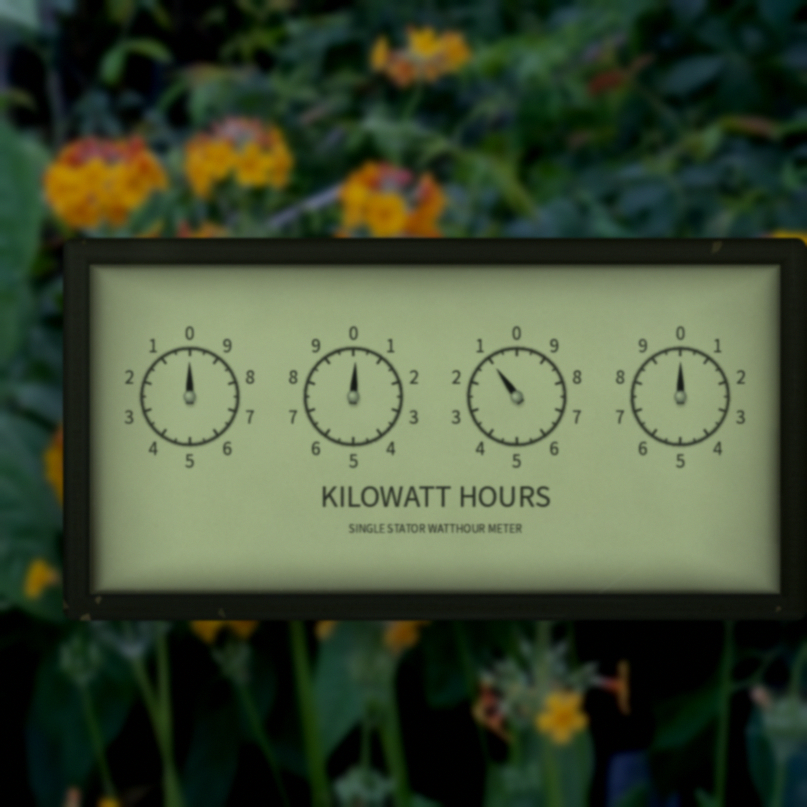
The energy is 10 kWh
